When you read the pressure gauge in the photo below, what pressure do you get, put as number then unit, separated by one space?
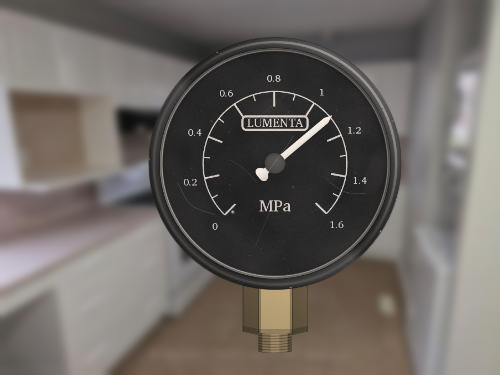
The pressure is 1.1 MPa
